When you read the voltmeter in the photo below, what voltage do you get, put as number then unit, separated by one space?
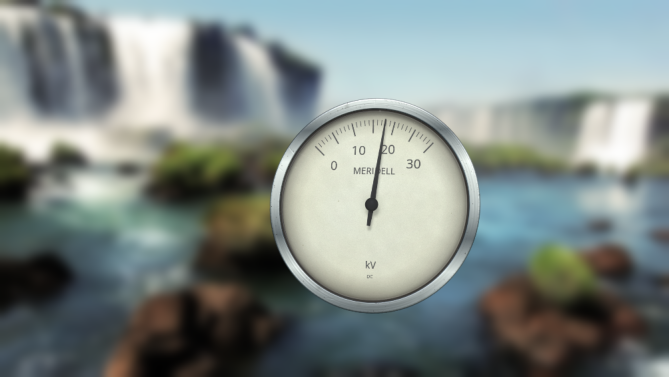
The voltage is 18 kV
